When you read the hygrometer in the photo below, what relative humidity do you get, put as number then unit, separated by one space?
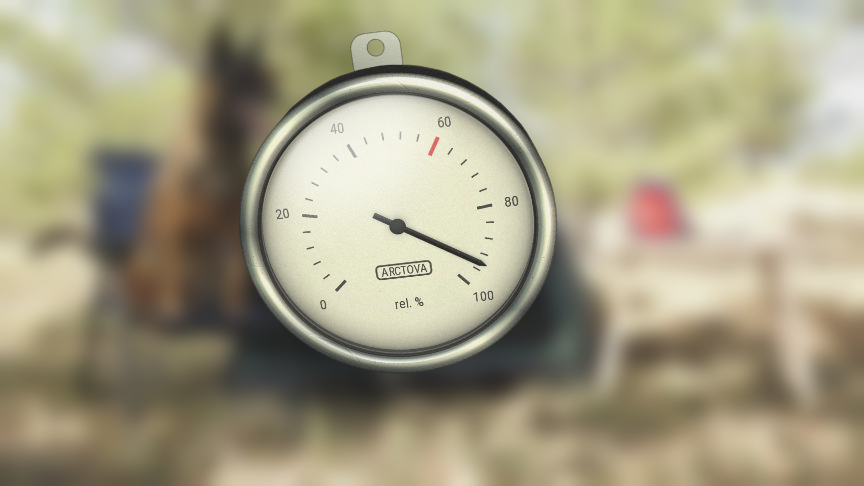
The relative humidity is 94 %
